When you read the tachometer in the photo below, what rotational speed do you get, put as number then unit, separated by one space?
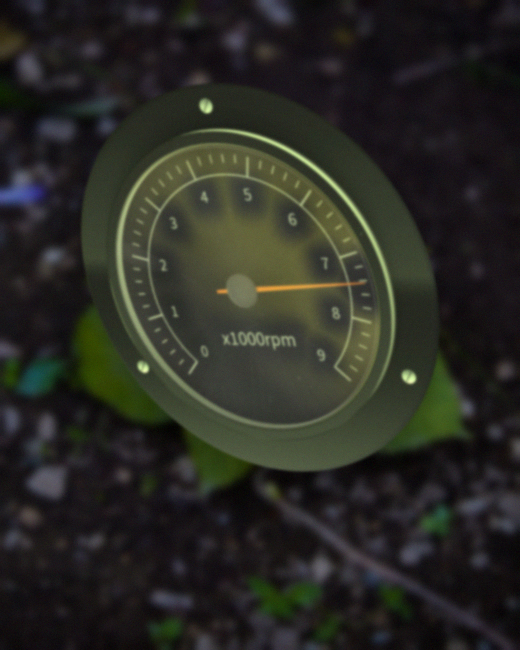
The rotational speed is 7400 rpm
